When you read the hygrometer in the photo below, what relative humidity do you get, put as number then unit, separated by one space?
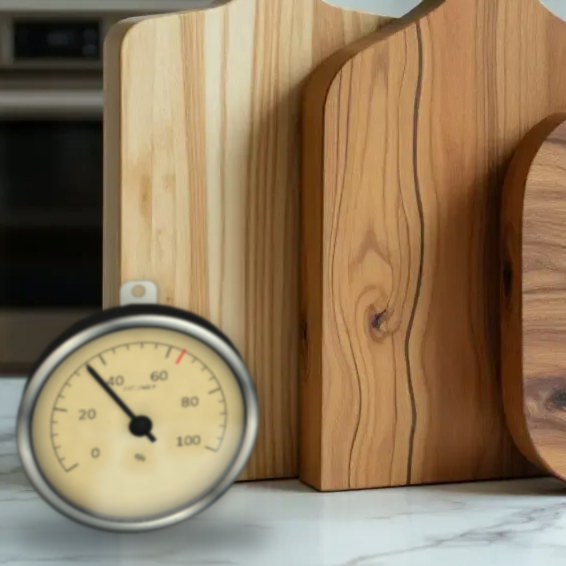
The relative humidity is 36 %
